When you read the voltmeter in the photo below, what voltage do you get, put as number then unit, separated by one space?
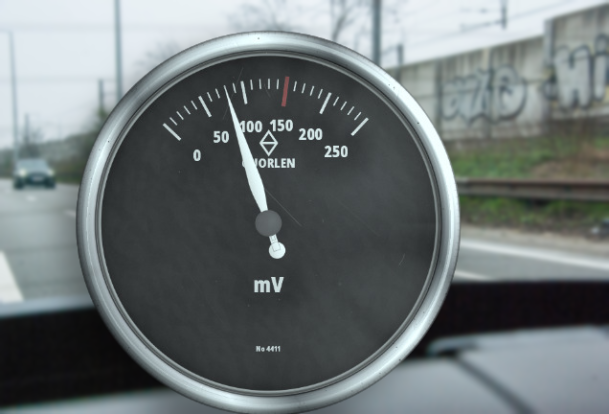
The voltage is 80 mV
